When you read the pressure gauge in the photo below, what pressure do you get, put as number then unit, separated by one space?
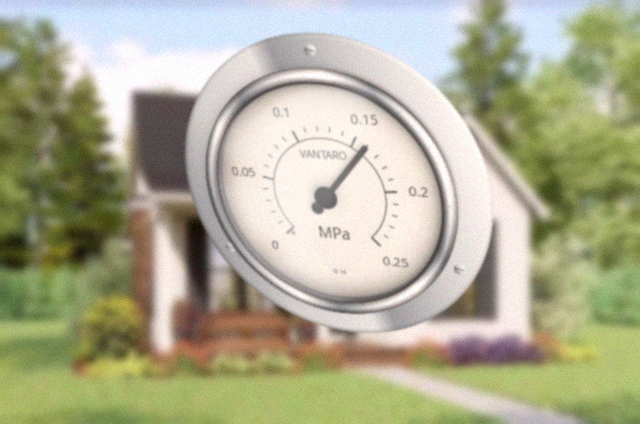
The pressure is 0.16 MPa
